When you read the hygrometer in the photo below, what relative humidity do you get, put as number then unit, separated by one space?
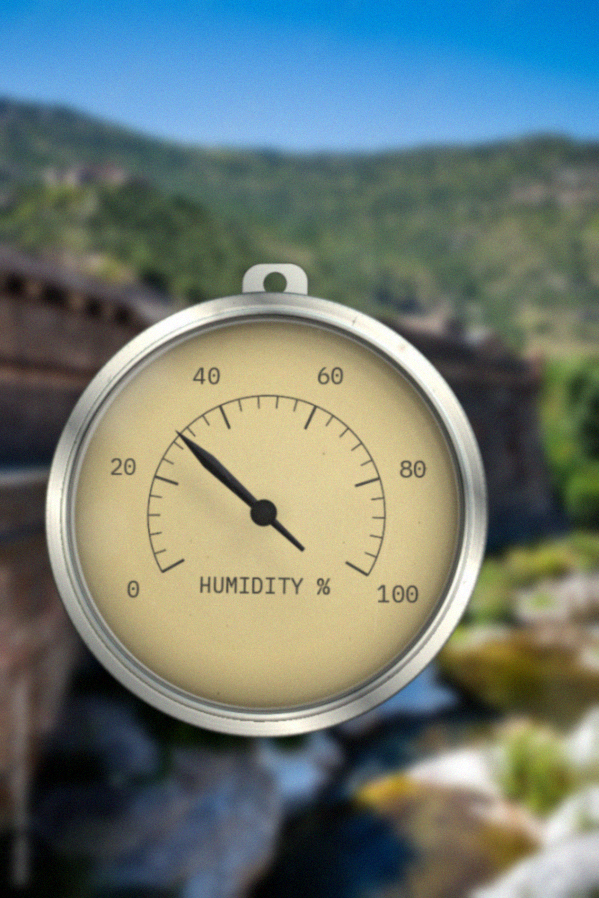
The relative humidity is 30 %
